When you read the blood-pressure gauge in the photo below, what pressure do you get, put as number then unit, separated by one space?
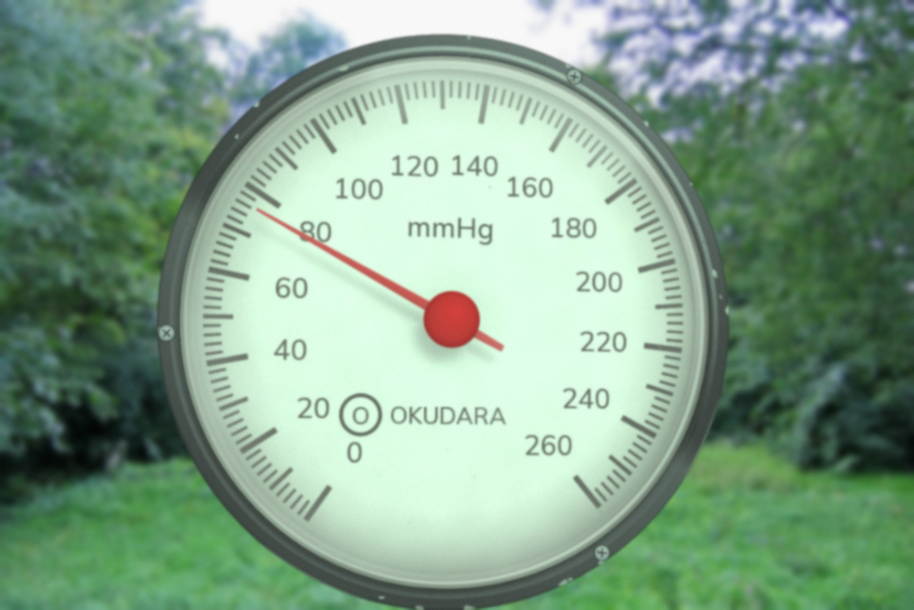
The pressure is 76 mmHg
